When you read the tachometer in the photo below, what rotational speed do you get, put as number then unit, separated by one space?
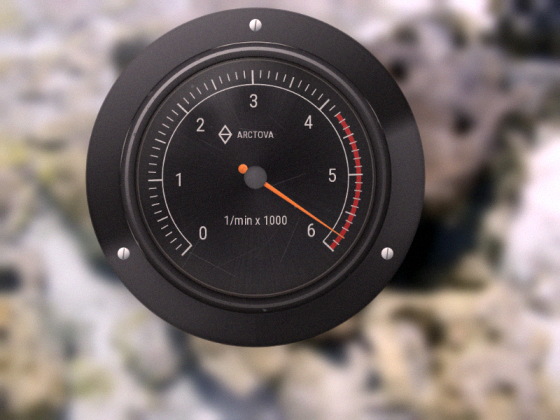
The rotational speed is 5800 rpm
